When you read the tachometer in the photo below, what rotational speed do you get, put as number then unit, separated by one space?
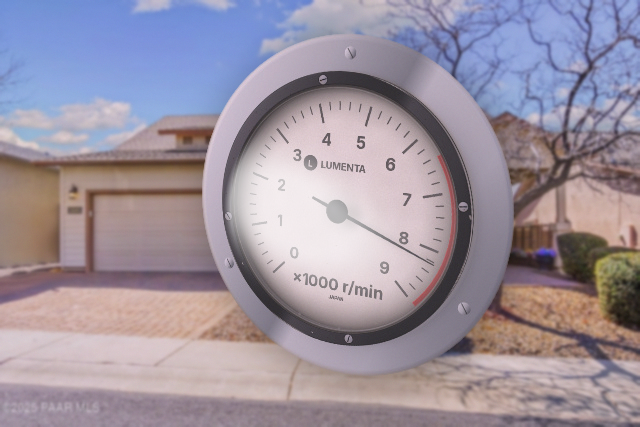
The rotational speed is 8200 rpm
